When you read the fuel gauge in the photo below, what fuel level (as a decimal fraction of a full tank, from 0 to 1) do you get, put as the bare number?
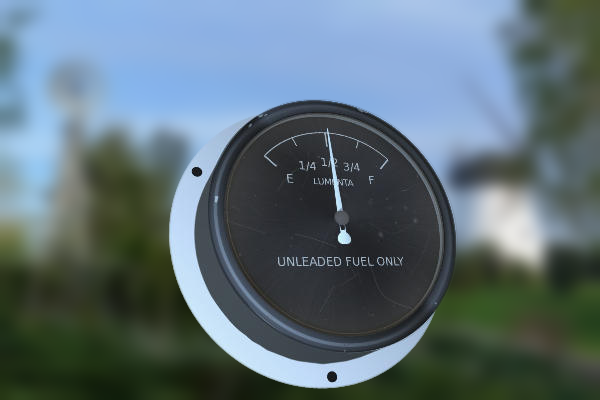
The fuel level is 0.5
